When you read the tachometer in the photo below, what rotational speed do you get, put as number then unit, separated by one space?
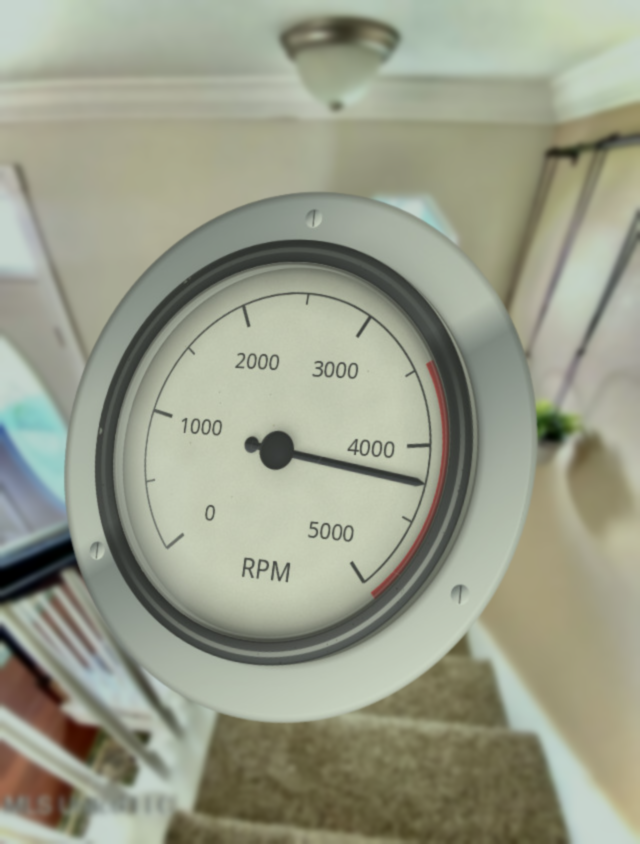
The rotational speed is 4250 rpm
